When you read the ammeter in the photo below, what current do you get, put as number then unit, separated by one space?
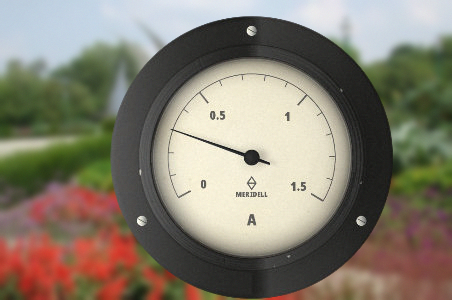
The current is 0.3 A
